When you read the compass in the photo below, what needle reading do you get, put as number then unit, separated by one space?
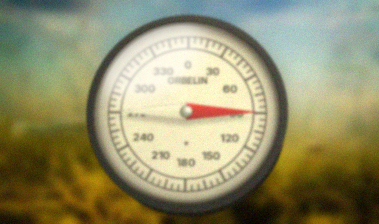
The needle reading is 90 °
